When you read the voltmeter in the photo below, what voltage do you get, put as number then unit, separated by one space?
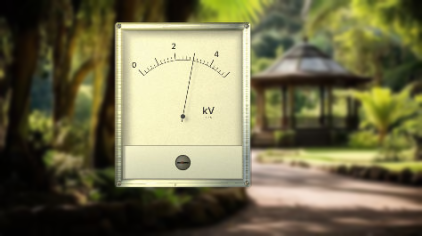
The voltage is 3 kV
